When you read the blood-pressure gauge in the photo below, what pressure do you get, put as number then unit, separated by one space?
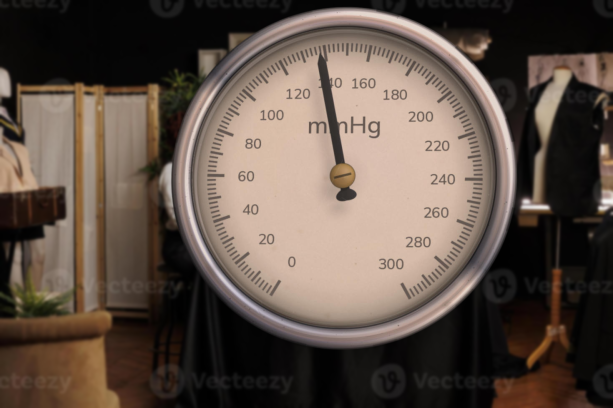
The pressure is 138 mmHg
